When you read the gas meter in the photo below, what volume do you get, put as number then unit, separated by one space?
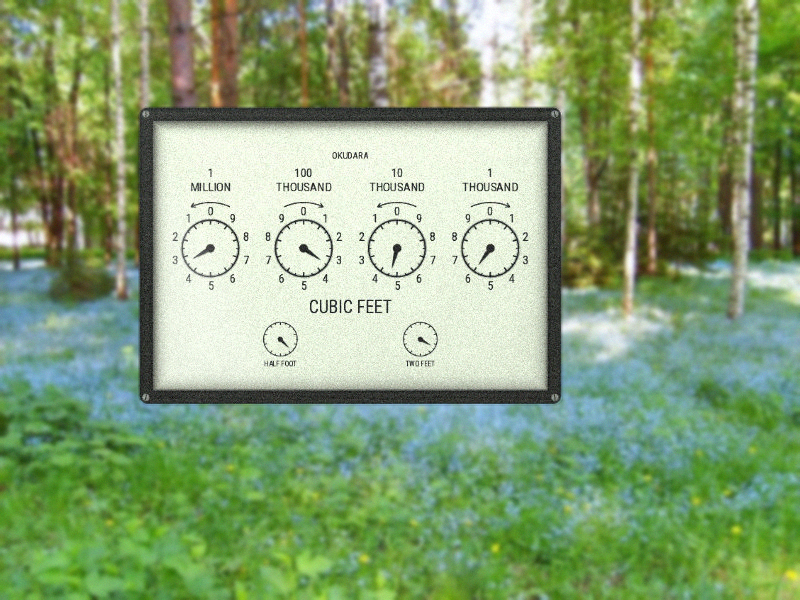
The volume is 334600 ft³
